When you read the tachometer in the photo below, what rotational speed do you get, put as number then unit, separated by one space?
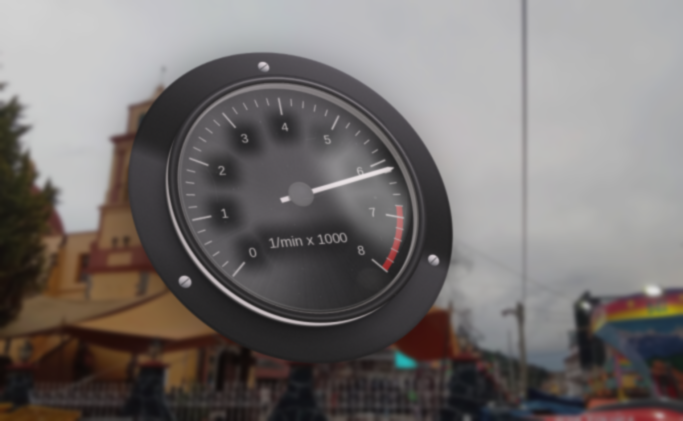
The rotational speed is 6200 rpm
